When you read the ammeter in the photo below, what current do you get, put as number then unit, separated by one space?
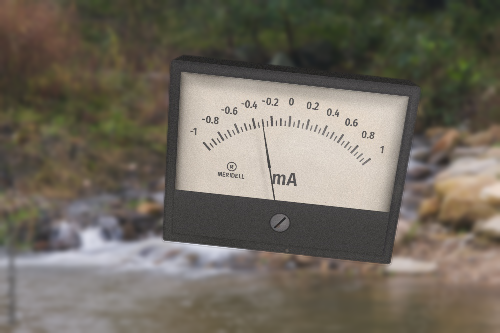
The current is -0.3 mA
